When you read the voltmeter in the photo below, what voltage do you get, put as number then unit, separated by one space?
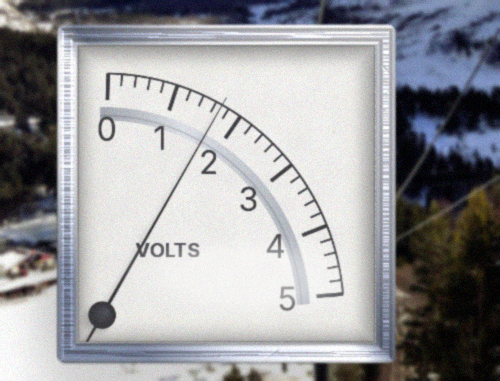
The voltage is 1.7 V
